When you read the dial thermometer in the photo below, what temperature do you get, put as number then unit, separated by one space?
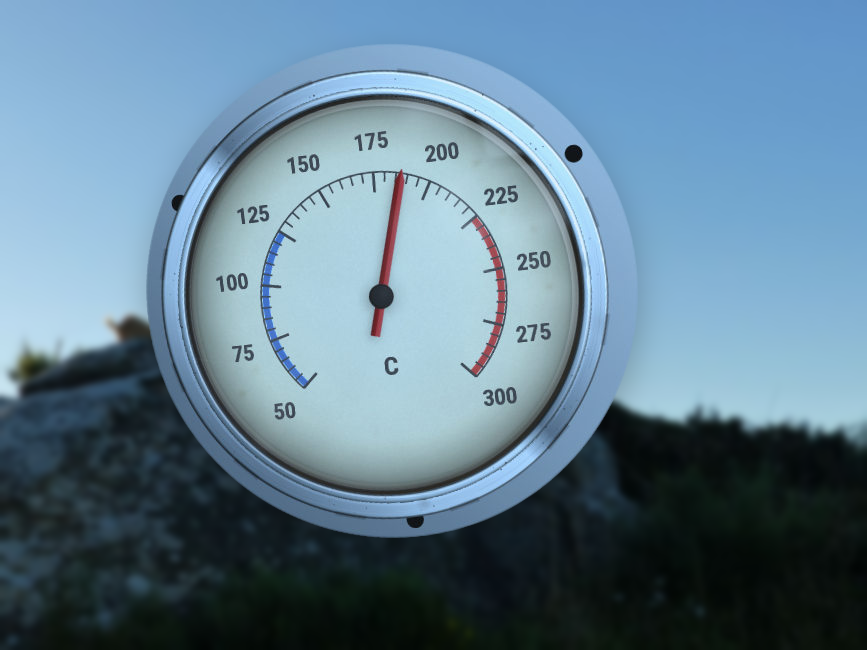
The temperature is 187.5 °C
